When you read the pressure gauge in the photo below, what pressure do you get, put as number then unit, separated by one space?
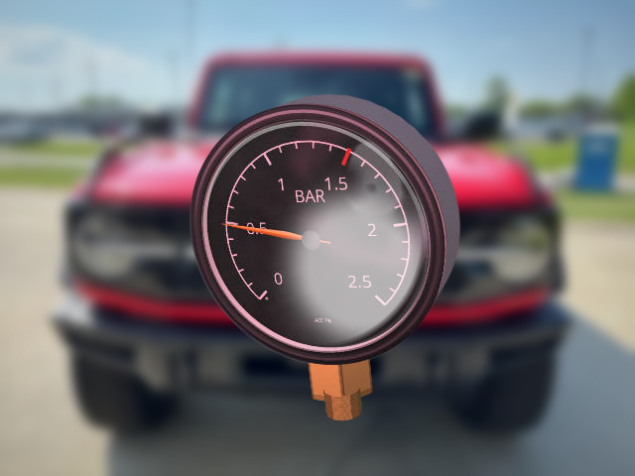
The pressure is 0.5 bar
